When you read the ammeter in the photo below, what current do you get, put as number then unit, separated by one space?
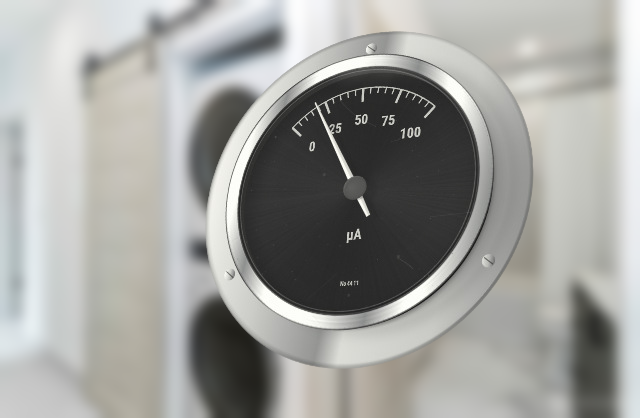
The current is 20 µA
